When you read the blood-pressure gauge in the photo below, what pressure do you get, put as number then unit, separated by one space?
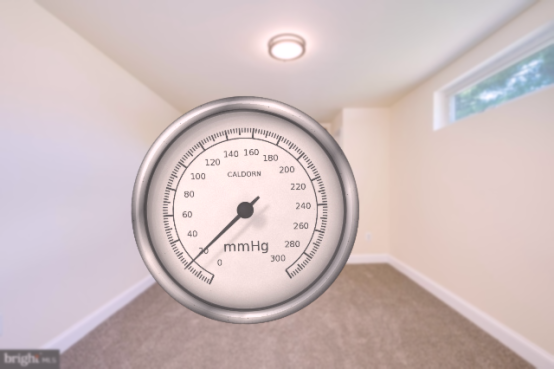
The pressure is 20 mmHg
